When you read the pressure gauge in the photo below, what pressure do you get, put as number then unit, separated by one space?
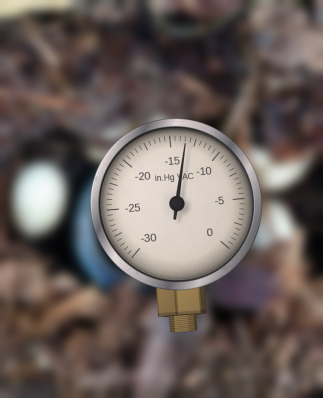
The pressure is -13.5 inHg
